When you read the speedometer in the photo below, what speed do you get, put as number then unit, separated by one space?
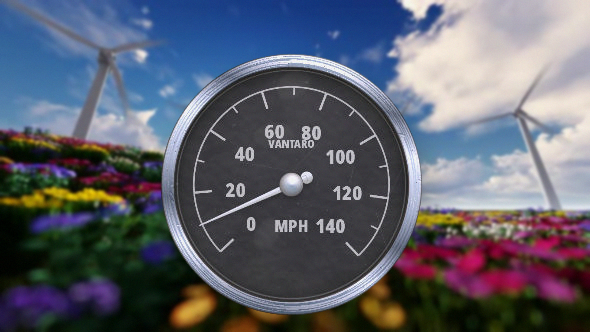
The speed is 10 mph
